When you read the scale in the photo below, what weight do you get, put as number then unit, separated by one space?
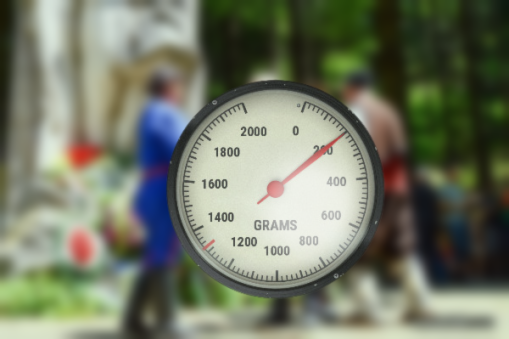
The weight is 200 g
